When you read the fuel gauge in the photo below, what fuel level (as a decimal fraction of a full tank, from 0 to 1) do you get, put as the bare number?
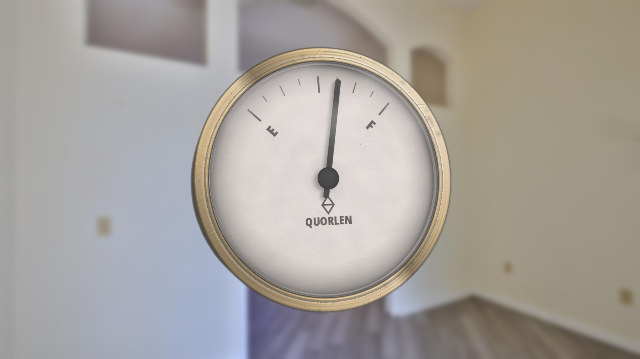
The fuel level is 0.625
